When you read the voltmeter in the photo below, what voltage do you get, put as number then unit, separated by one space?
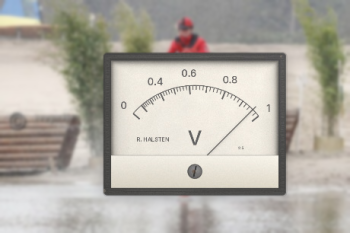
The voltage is 0.96 V
